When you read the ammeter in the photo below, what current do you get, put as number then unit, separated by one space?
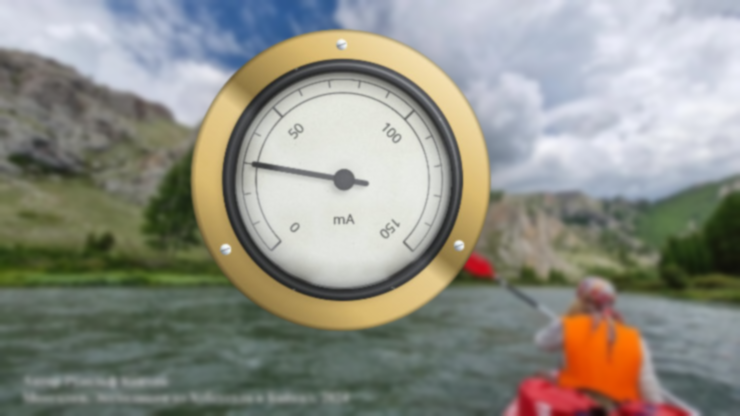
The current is 30 mA
